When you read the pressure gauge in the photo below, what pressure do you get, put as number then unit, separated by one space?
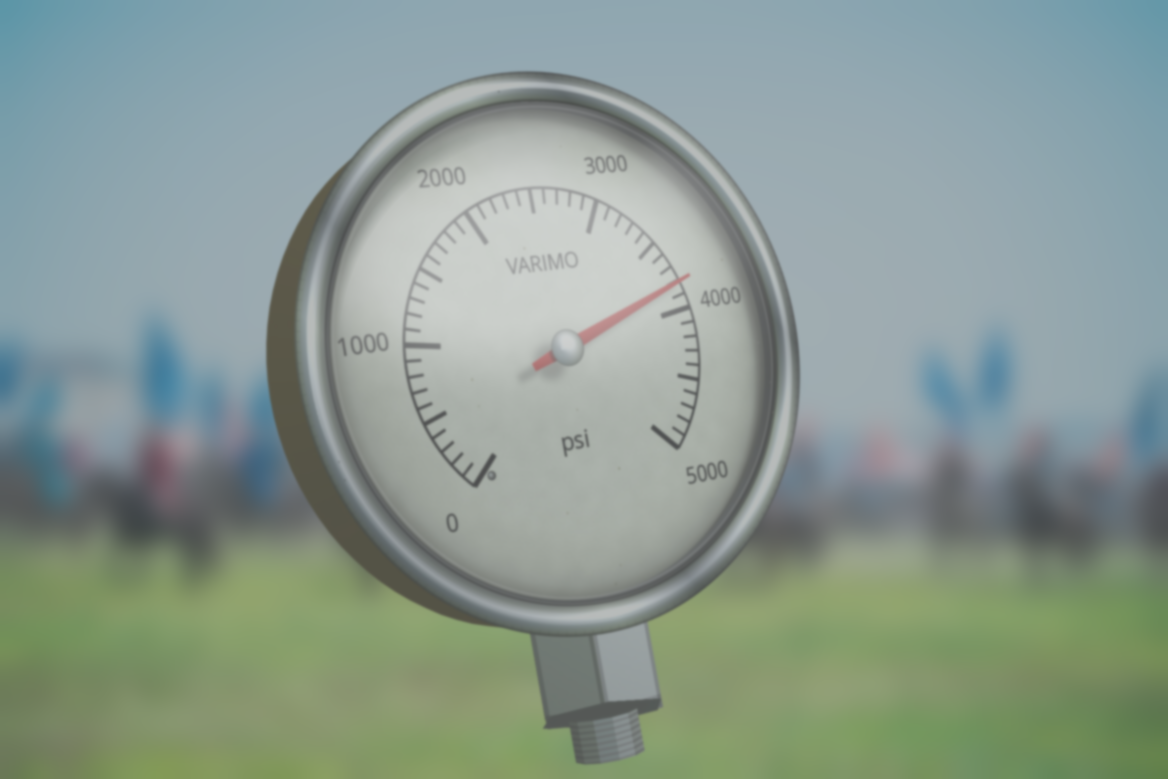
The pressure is 3800 psi
